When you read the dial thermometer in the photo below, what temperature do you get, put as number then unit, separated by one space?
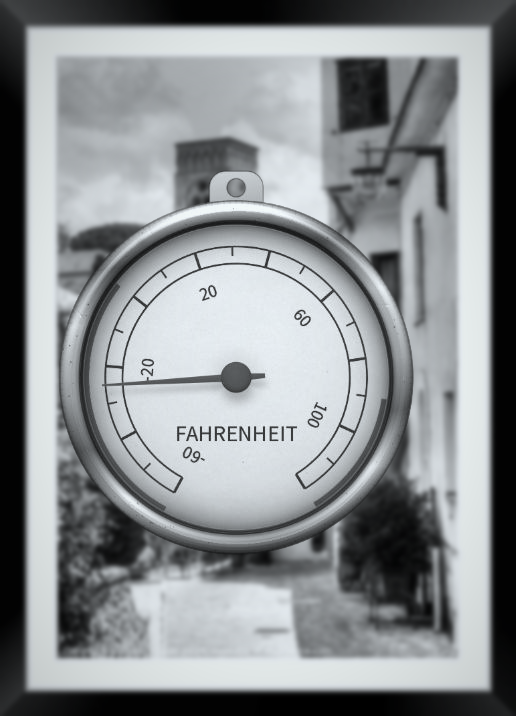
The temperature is -25 °F
